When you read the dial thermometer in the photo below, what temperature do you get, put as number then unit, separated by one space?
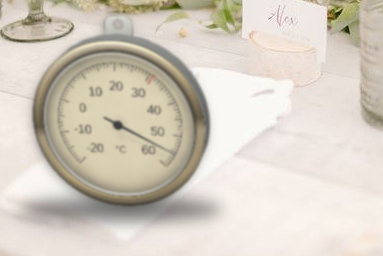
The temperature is 55 °C
